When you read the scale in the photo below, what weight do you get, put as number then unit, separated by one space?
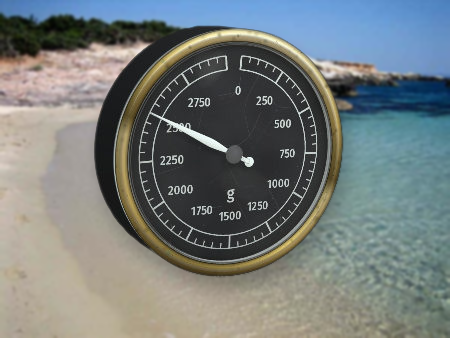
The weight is 2500 g
